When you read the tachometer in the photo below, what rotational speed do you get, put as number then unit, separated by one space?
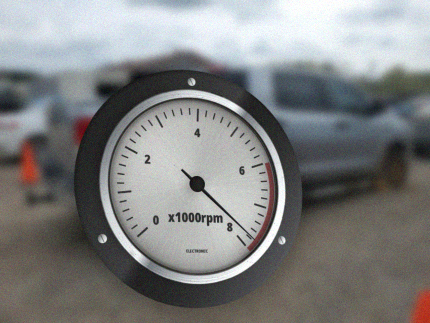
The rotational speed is 7800 rpm
